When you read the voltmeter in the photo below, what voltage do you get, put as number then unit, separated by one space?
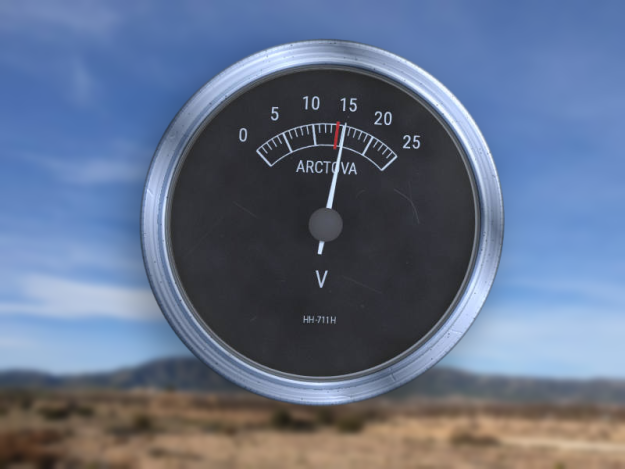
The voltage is 15 V
